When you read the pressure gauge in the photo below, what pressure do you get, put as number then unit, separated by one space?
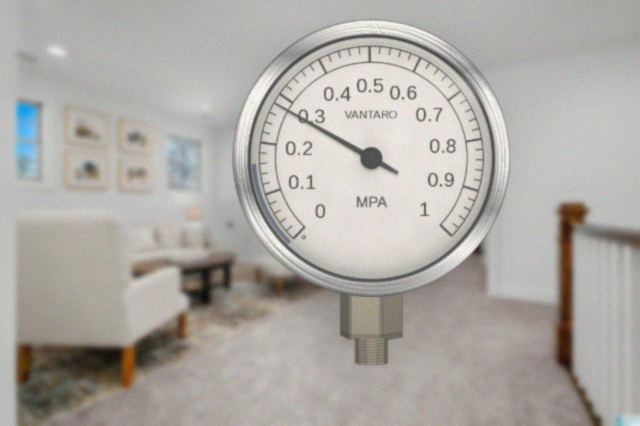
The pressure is 0.28 MPa
